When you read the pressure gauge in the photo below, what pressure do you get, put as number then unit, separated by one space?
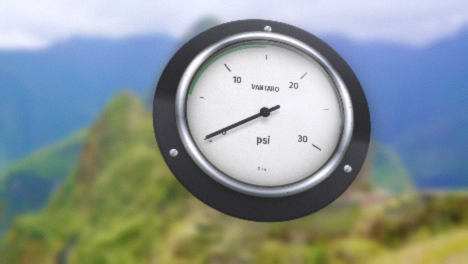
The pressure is 0 psi
